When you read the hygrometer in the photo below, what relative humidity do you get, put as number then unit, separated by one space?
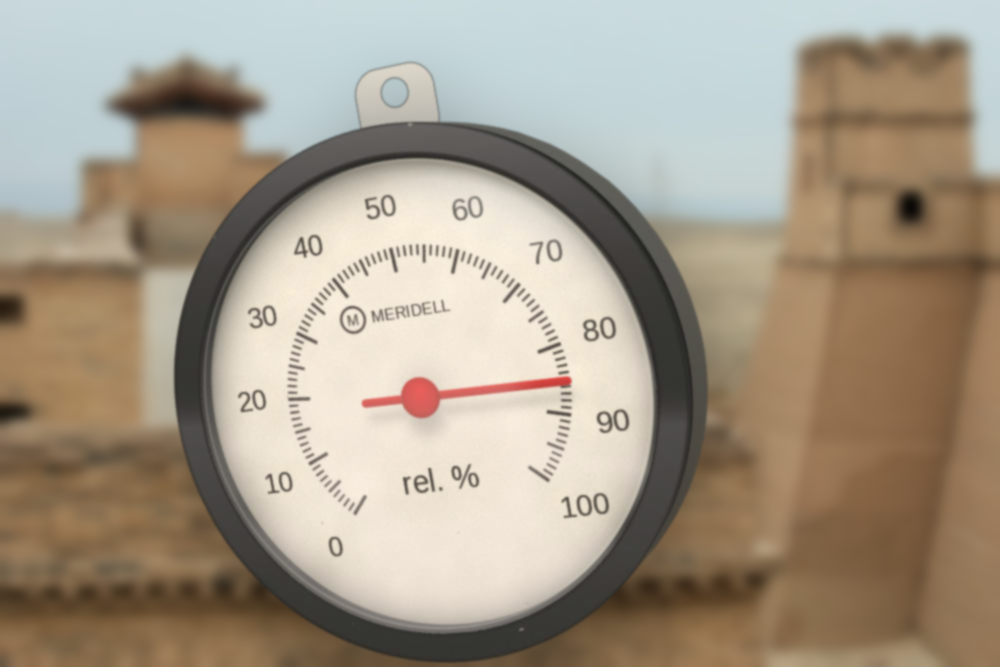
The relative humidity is 85 %
